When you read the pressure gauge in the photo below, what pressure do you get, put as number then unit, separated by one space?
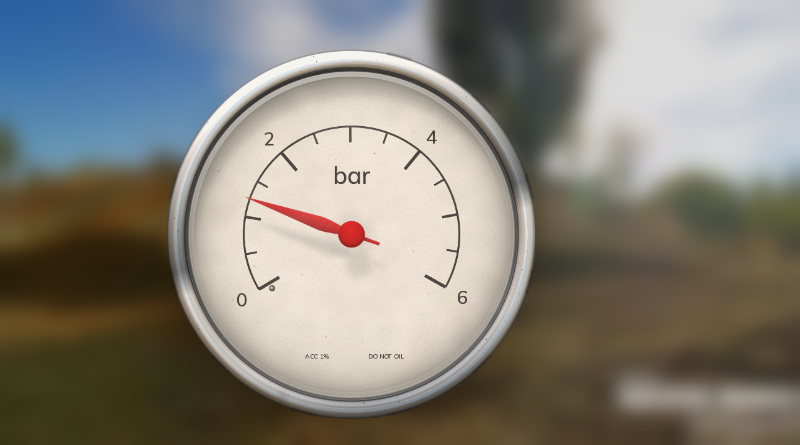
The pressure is 1.25 bar
